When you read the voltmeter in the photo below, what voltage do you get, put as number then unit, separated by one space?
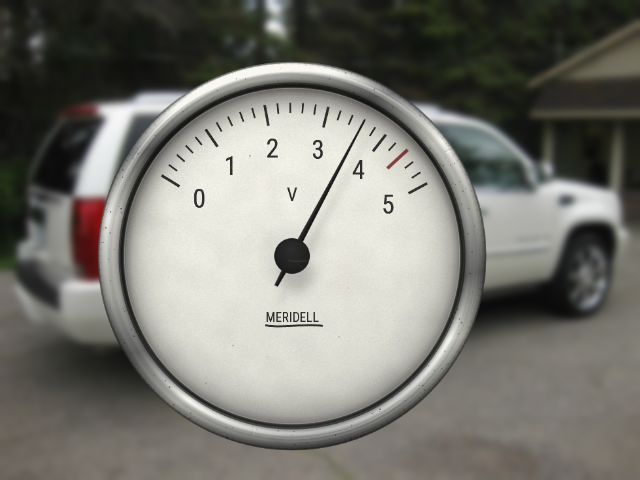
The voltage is 3.6 V
